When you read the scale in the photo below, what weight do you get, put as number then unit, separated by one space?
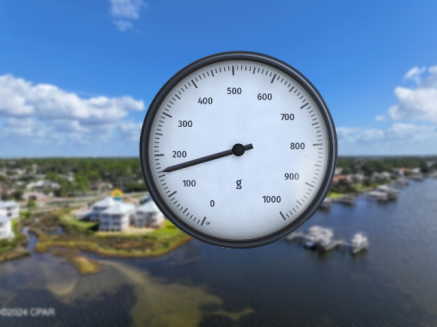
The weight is 160 g
